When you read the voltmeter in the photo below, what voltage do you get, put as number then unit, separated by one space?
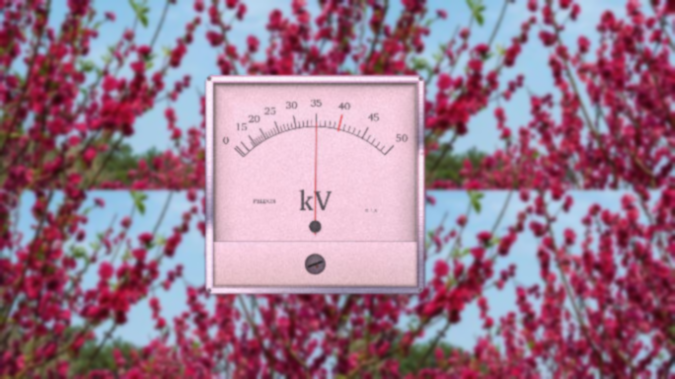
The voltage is 35 kV
